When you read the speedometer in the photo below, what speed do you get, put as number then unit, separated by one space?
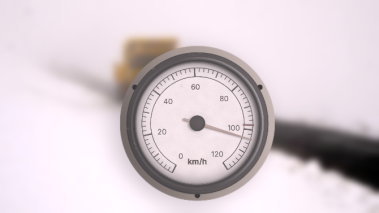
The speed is 104 km/h
